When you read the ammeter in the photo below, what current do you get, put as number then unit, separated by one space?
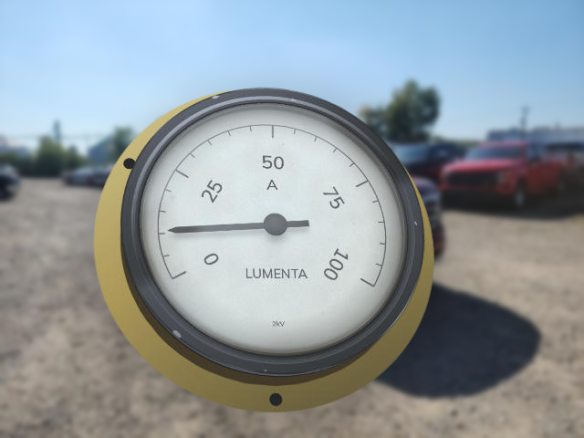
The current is 10 A
